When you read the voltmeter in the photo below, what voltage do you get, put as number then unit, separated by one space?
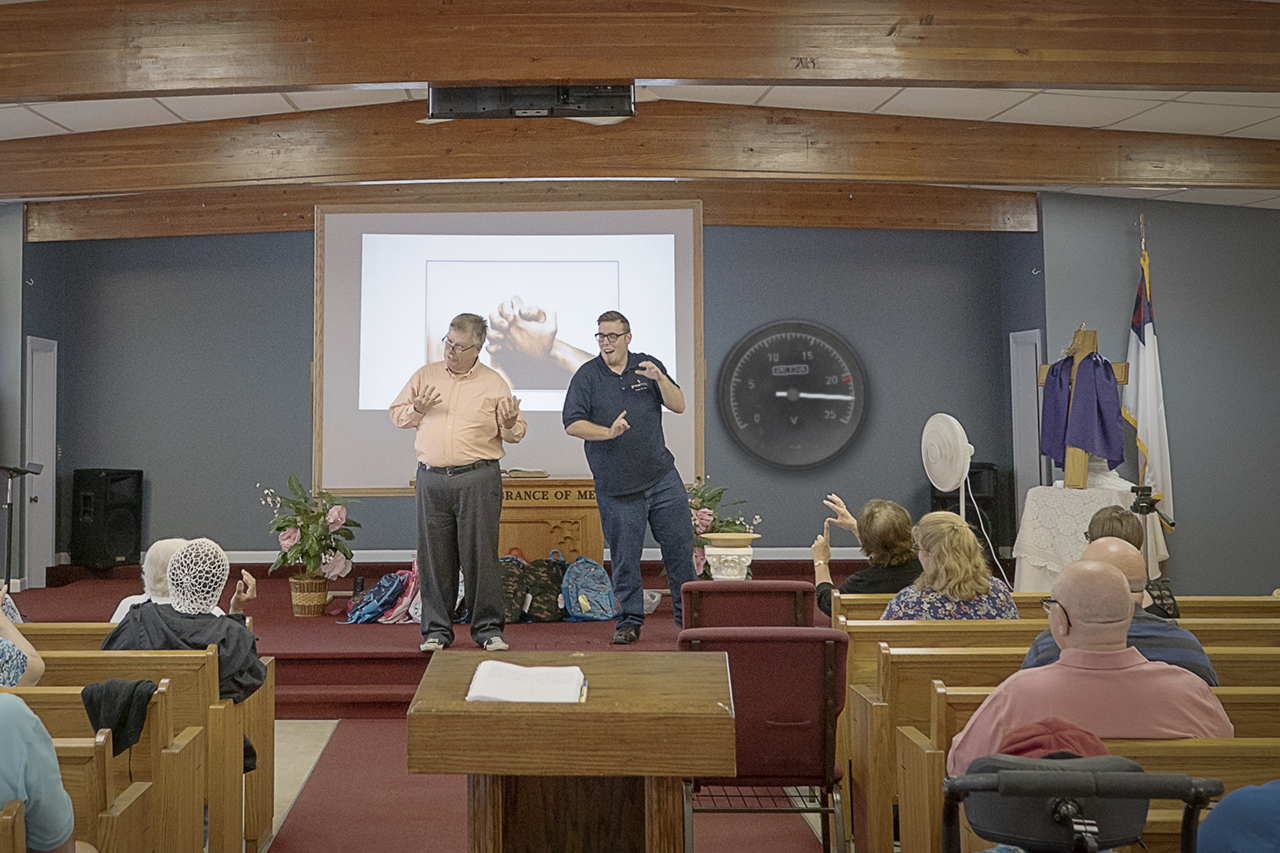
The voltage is 22.5 V
